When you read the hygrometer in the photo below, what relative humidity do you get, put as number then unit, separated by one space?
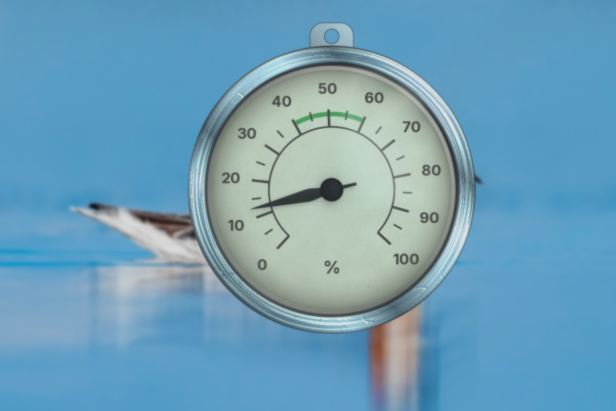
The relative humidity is 12.5 %
